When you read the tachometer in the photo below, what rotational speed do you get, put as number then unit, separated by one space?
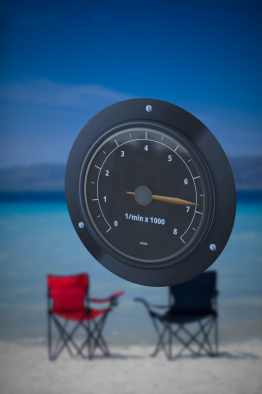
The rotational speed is 6750 rpm
